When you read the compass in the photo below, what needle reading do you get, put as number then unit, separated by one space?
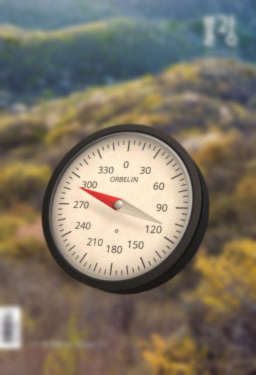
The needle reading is 290 °
